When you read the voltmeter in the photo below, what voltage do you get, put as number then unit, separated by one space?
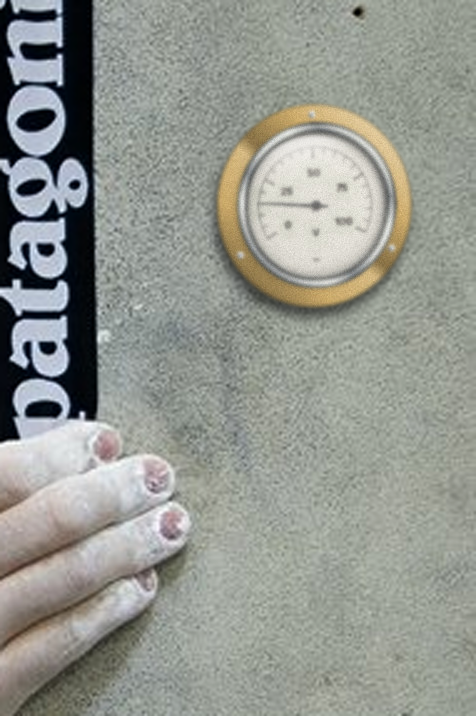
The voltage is 15 V
